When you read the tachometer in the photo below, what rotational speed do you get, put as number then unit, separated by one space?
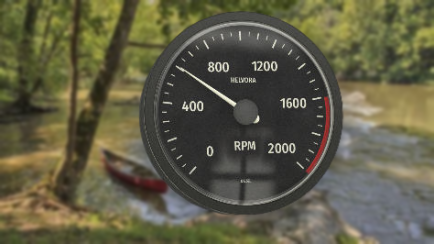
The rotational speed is 600 rpm
